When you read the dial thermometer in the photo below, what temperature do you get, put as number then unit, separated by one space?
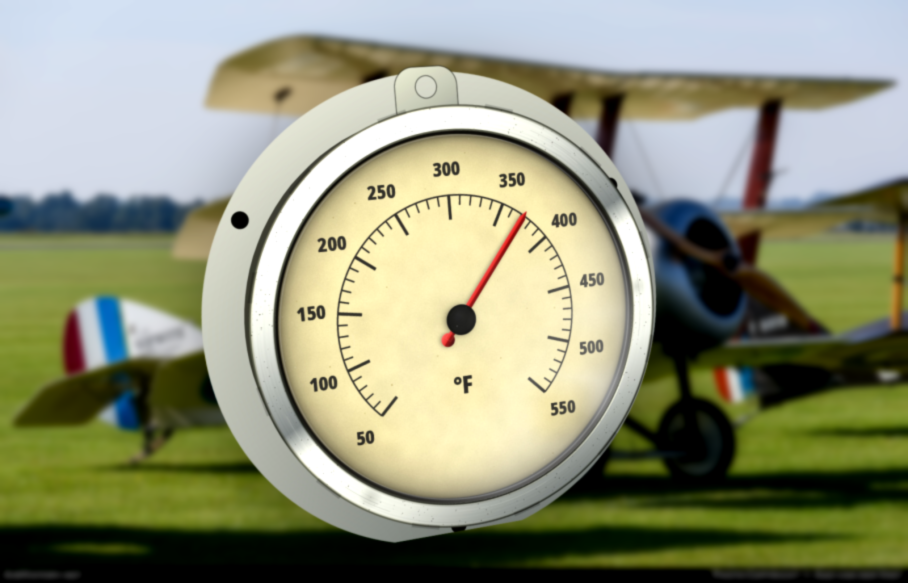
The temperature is 370 °F
